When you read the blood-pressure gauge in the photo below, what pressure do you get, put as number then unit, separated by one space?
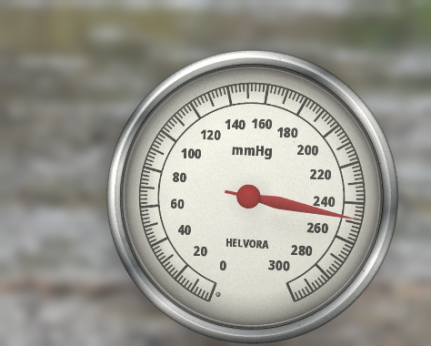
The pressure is 248 mmHg
